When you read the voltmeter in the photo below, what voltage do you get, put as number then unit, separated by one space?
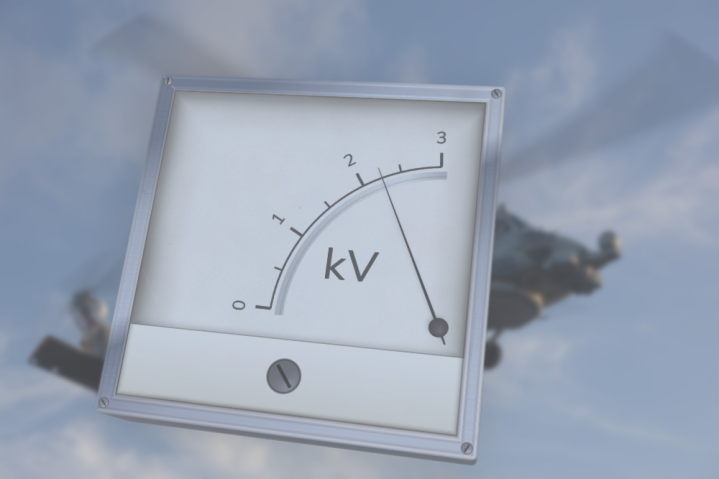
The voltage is 2.25 kV
